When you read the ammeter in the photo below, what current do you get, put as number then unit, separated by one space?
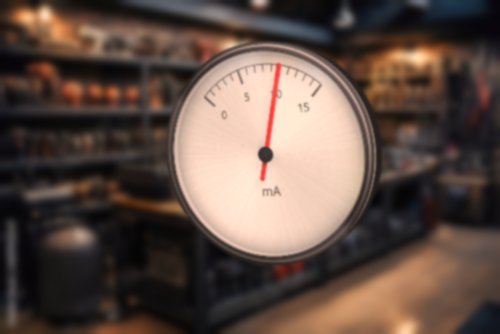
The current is 10 mA
